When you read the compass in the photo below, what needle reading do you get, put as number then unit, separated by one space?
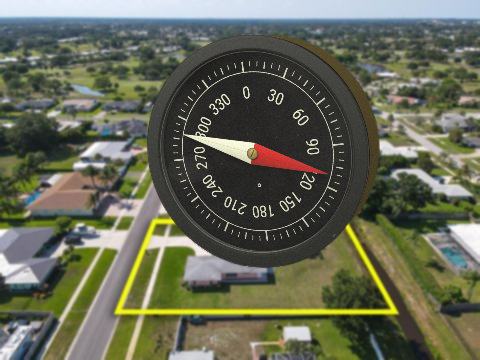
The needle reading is 110 °
